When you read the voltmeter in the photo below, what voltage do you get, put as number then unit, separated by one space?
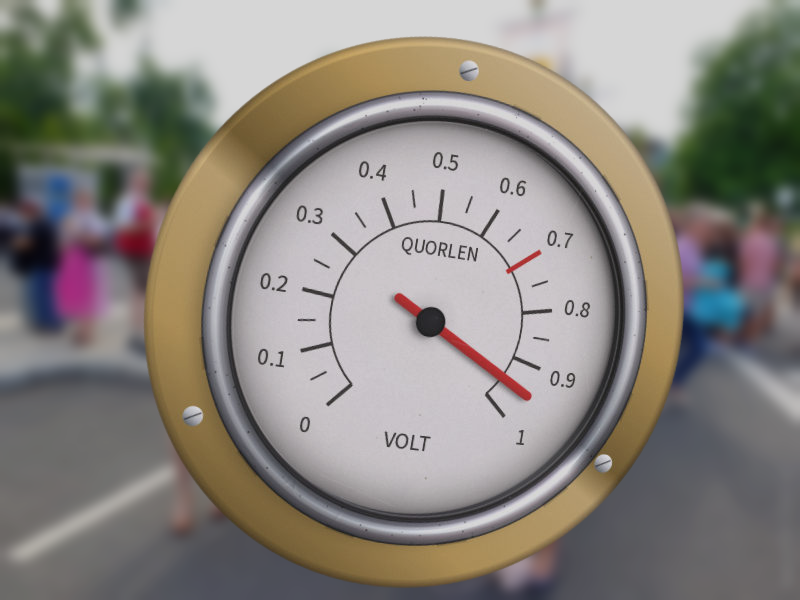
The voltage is 0.95 V
